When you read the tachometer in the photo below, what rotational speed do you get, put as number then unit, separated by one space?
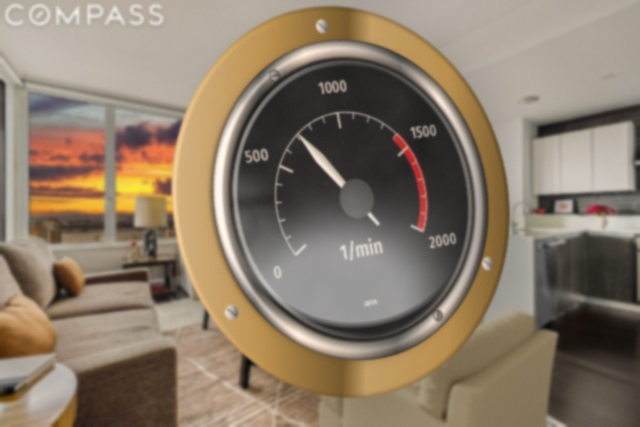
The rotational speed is 700 rpm
